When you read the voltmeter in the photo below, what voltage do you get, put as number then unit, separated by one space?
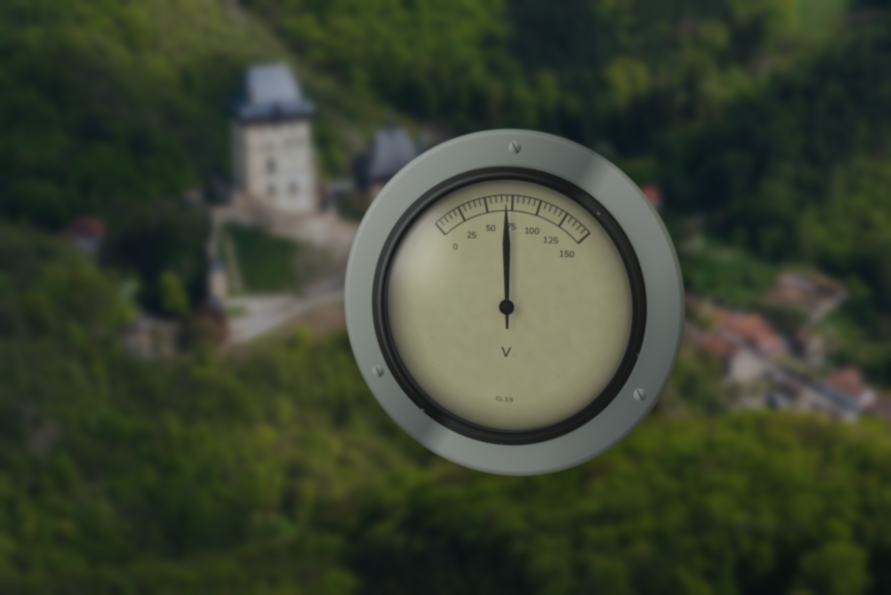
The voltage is 70 V
